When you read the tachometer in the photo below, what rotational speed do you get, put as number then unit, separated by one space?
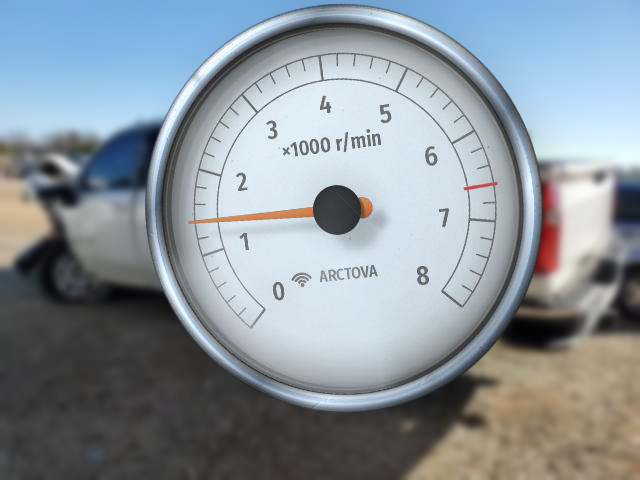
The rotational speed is 1400 rpm
